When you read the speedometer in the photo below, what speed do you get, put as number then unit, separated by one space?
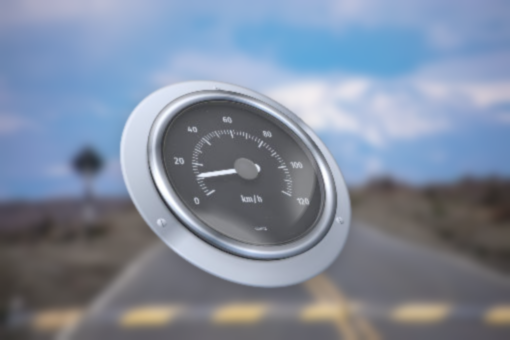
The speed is 10 km/h
